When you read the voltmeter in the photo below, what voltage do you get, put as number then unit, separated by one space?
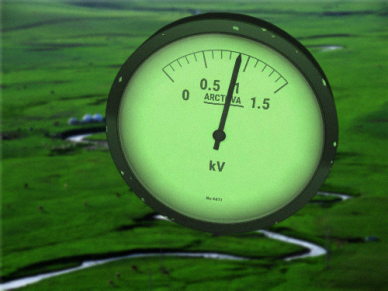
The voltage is 0.9 kV
